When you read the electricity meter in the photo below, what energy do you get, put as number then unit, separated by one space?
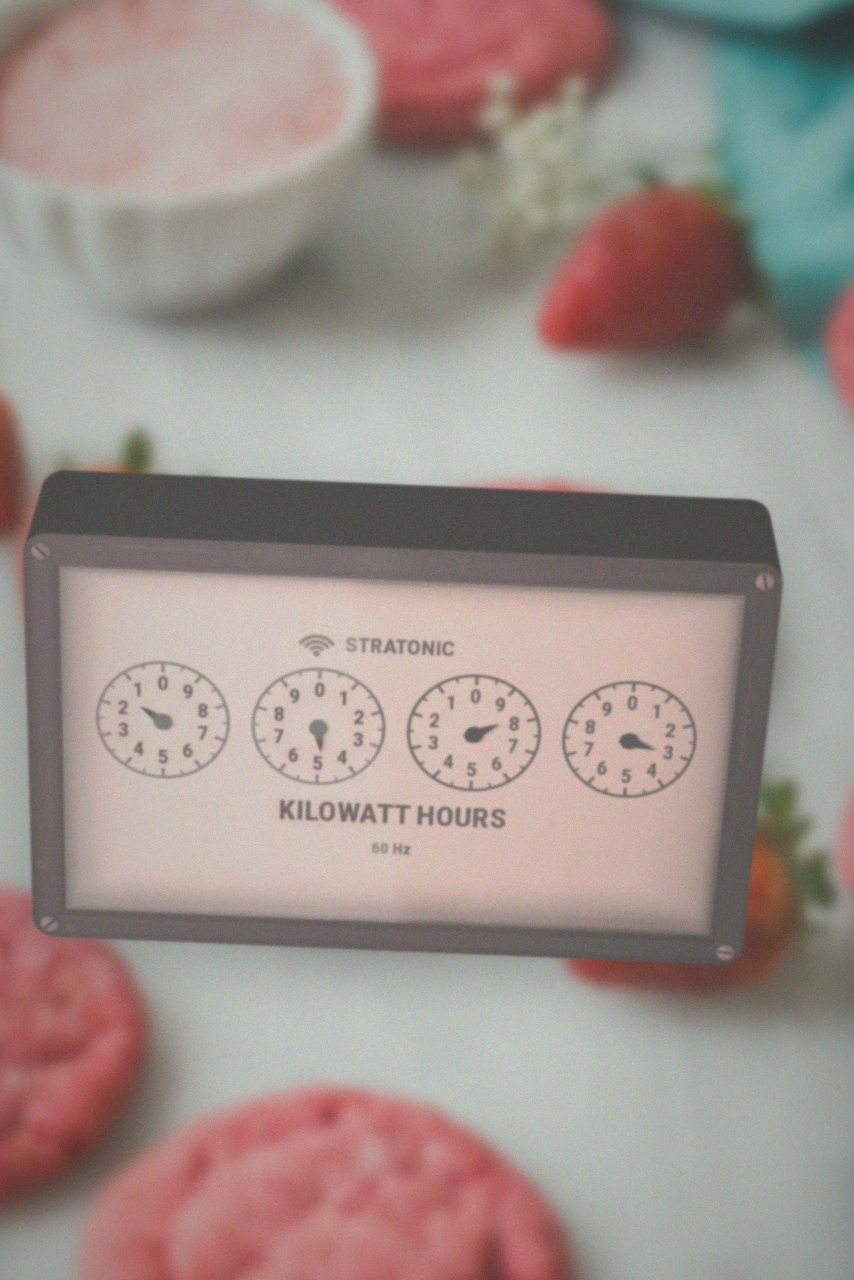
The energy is 1483 kWh
